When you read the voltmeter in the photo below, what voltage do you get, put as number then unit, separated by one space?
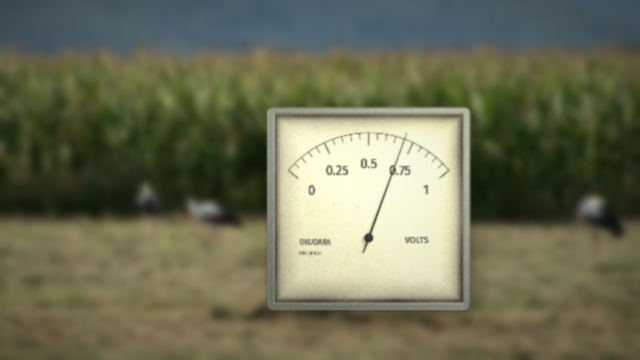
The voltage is 0.7 V
